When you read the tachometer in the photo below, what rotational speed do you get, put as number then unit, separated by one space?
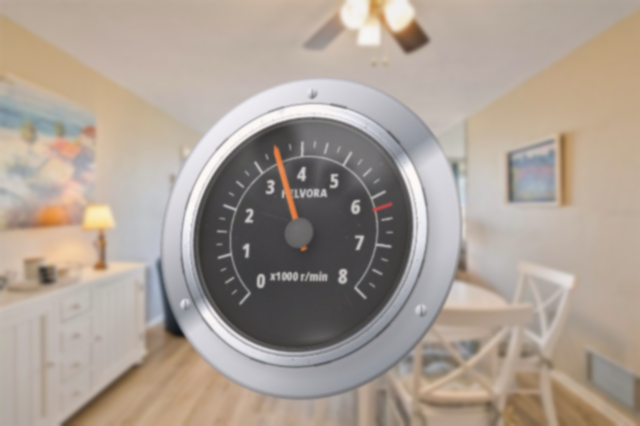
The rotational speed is 3500 rpm
